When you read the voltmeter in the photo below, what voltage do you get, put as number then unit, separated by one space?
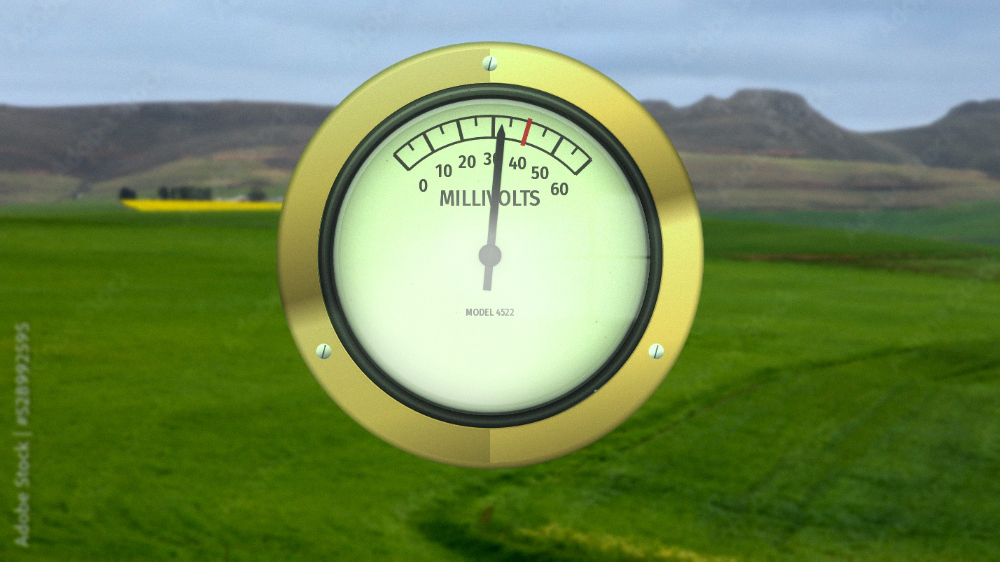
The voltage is 32.5 mV
